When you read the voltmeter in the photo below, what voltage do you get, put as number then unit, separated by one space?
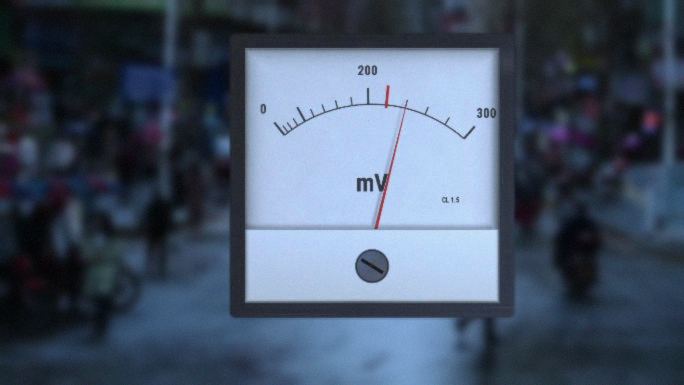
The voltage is 240 mV
